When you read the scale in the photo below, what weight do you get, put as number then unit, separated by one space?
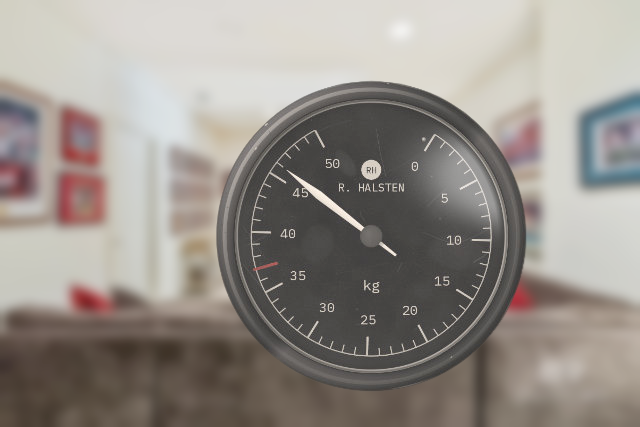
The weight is 46 kg
